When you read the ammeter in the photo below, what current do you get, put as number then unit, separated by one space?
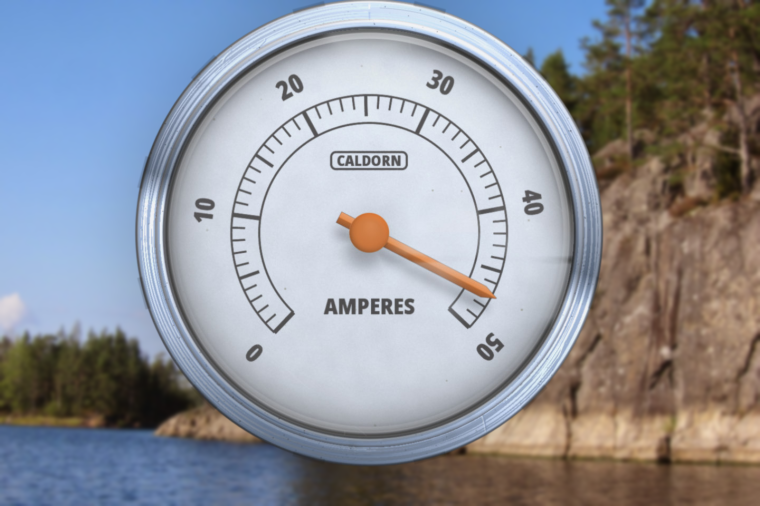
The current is 47 A
